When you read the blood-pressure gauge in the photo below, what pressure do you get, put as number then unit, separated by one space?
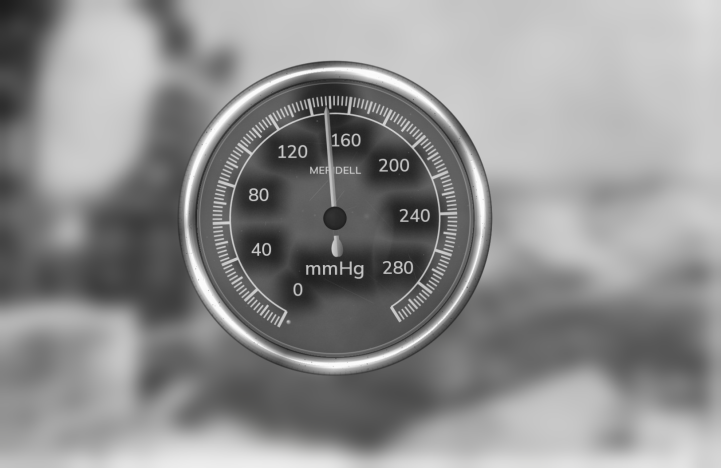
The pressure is 148 mmHg
